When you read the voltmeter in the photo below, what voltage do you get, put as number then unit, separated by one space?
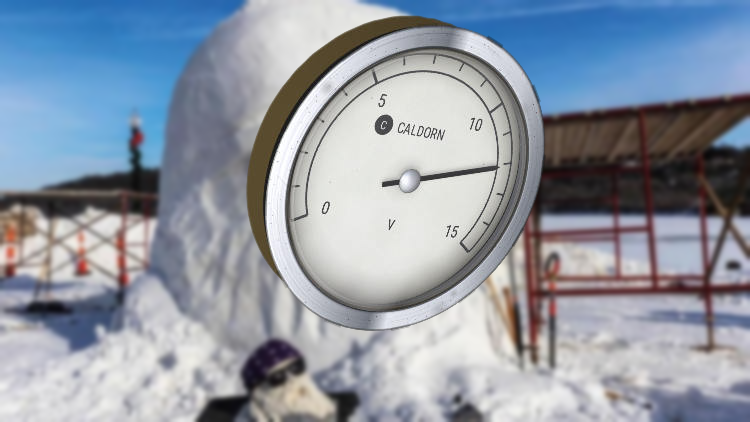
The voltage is 12 V
